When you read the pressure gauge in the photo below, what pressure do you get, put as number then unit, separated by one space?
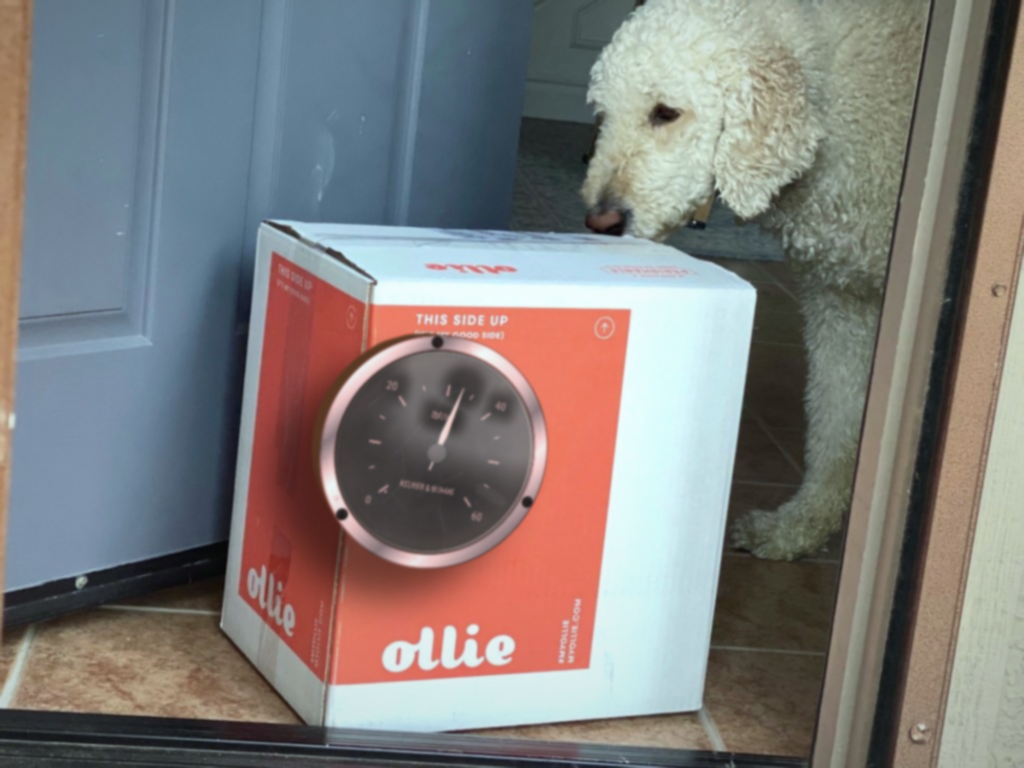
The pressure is 32.5 psi
